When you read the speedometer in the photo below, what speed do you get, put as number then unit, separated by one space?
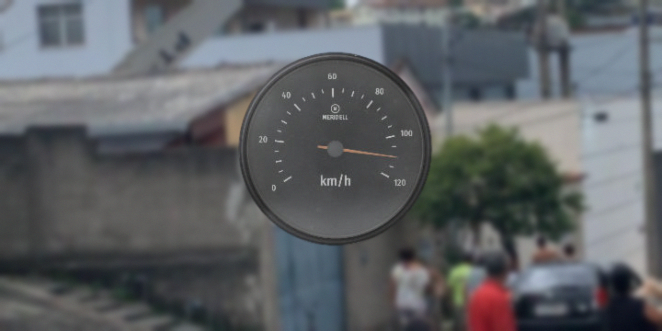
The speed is 110 km/h
